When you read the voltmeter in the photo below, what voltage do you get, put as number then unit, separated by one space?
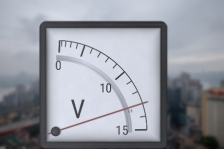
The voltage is 13 V
